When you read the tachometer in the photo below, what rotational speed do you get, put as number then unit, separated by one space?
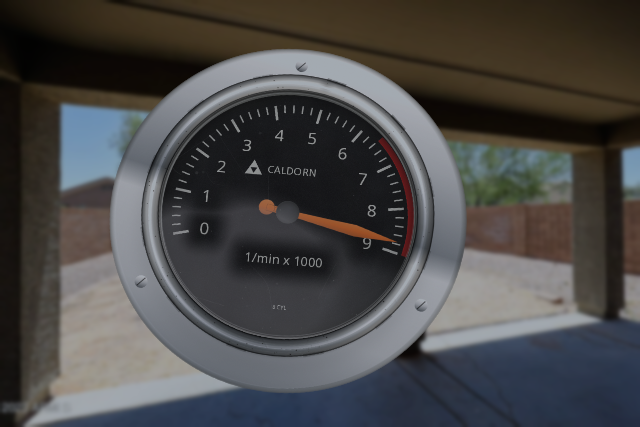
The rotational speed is 8800 rpm
